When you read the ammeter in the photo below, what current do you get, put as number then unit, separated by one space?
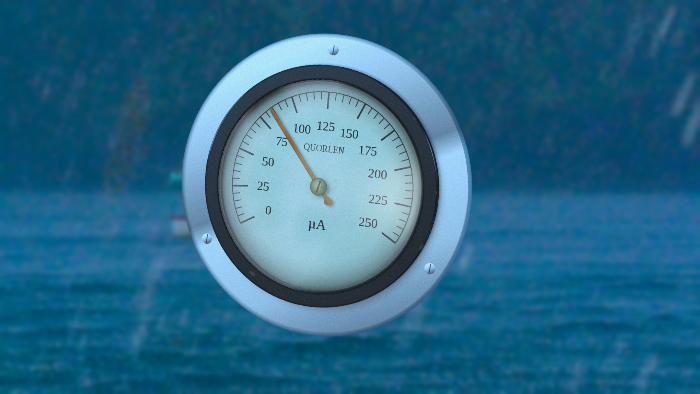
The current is 85 µA
